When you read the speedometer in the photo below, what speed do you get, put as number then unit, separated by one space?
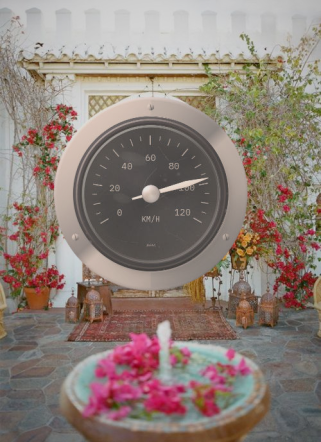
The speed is 97.5 km/h
